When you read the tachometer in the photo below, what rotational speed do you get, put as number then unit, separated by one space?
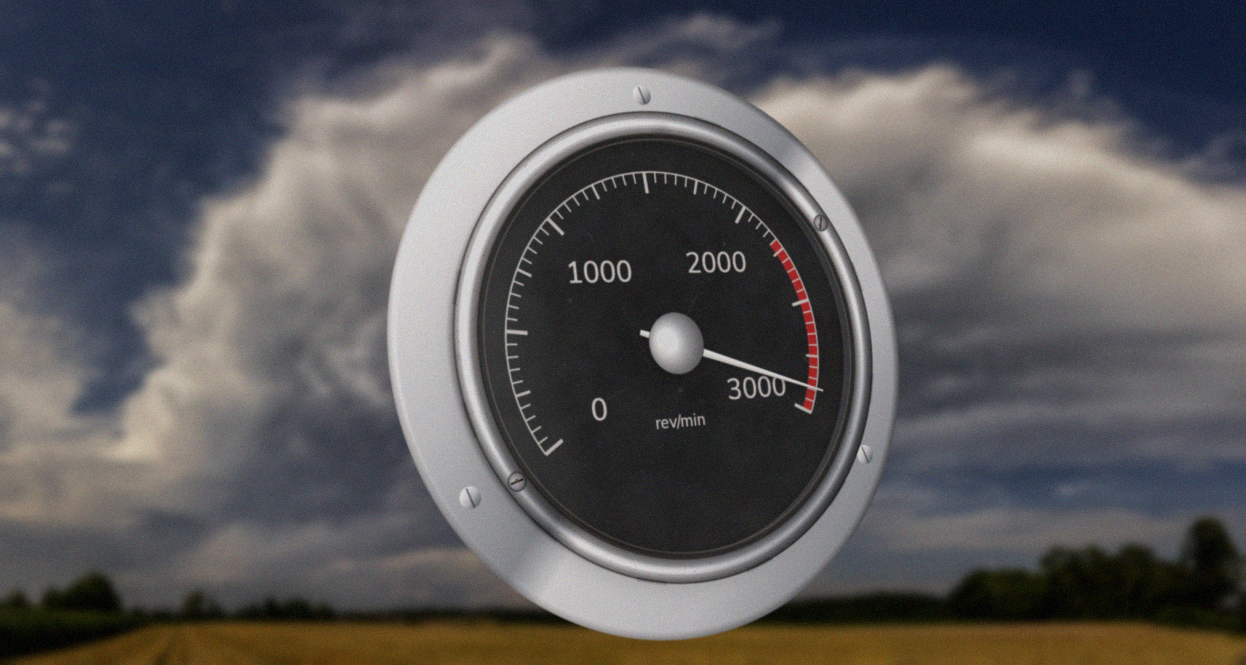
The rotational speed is 2900 rpm
